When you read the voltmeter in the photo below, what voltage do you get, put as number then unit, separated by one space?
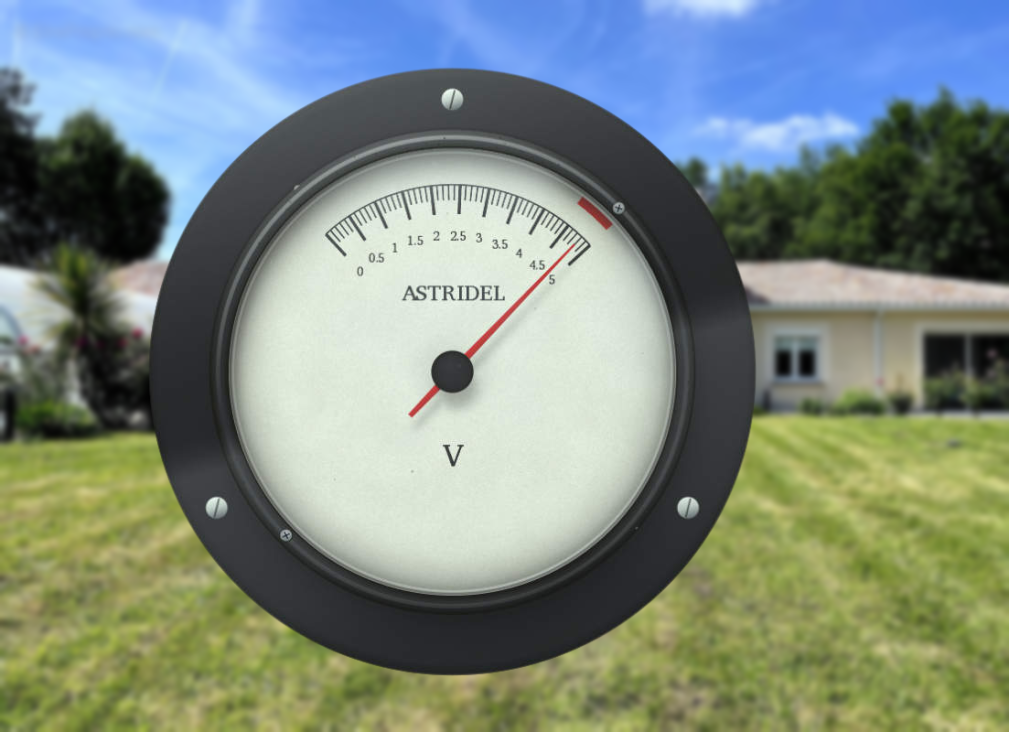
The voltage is 4.8 V
